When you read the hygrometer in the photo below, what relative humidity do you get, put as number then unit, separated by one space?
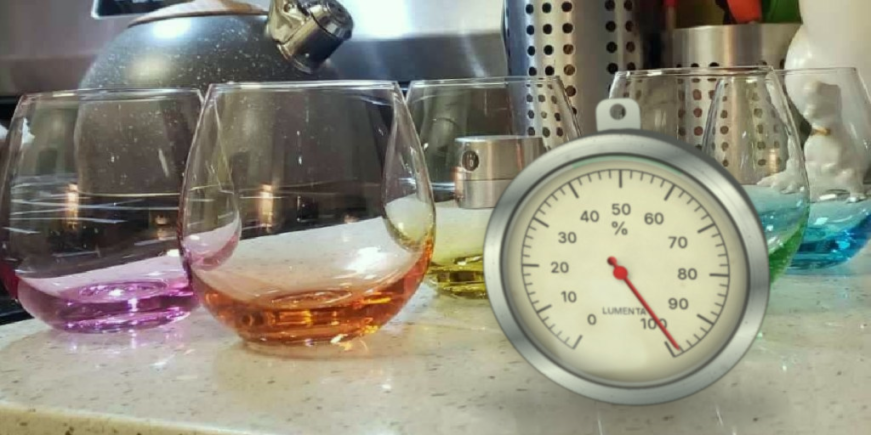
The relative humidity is 98 %
